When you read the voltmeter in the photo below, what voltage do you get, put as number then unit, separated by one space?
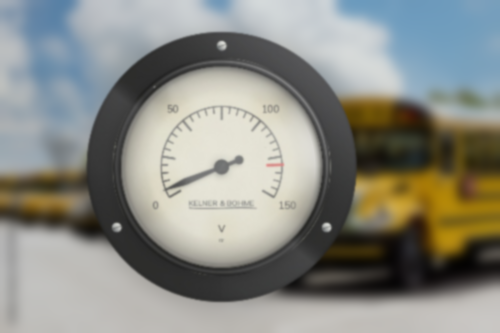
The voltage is 5 V
